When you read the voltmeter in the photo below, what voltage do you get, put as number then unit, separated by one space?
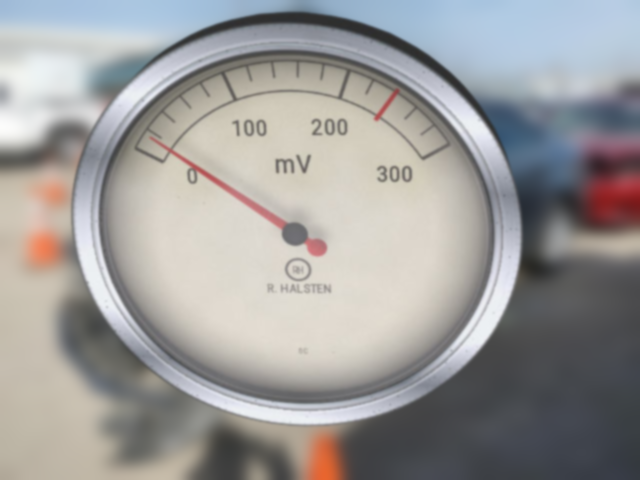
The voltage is 20 mV
